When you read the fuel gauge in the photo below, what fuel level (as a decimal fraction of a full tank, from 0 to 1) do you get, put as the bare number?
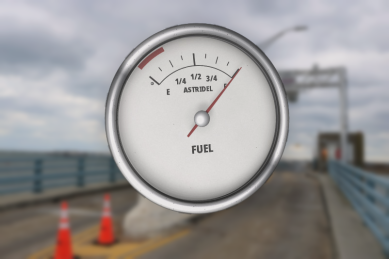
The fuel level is 1
